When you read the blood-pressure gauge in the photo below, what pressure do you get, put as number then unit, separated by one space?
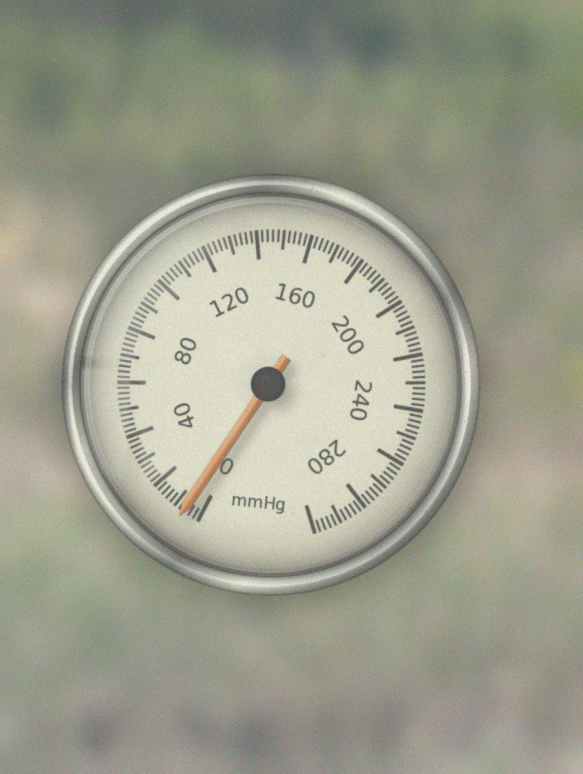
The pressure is 6 mmHg
